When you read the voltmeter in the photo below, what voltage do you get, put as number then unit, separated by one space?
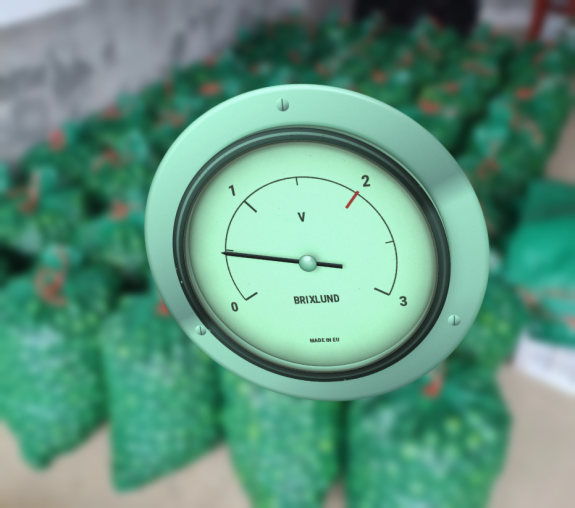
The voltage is 0.5 V
